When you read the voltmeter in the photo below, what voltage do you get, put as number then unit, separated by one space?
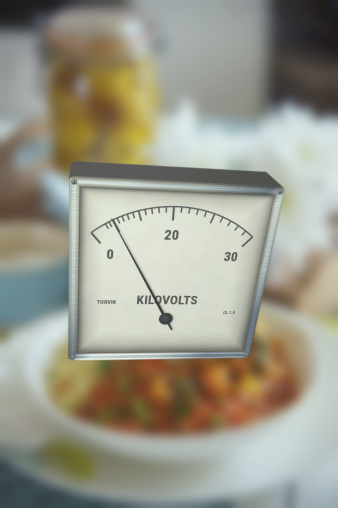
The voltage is 10 kV
